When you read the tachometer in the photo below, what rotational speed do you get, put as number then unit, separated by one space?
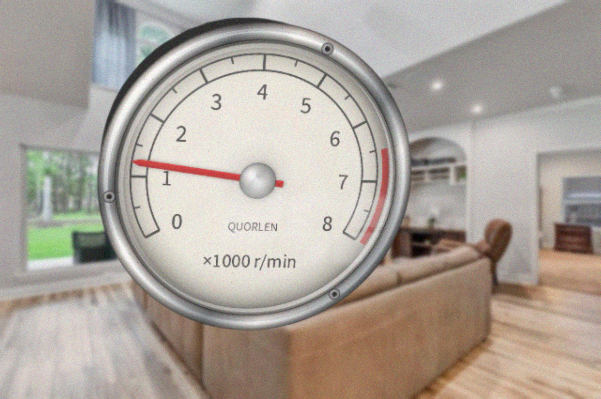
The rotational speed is 1250 rpm
